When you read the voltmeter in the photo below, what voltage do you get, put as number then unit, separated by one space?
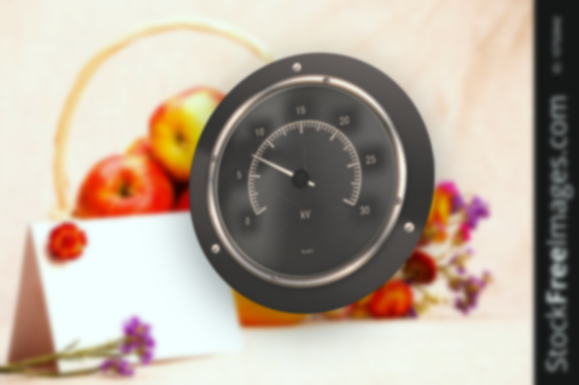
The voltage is 7.5 kV
